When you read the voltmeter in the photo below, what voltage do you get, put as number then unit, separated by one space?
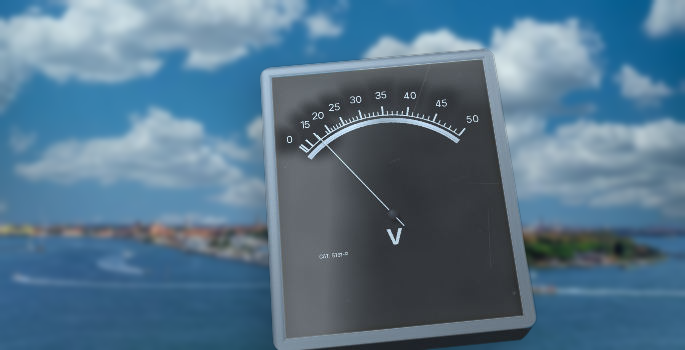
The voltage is 15 V
